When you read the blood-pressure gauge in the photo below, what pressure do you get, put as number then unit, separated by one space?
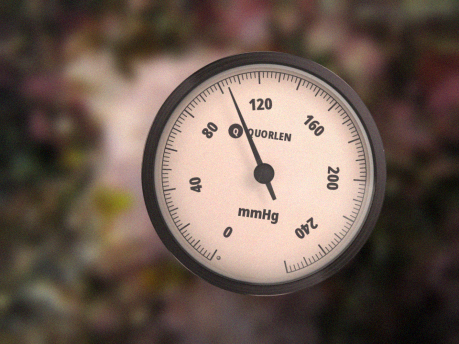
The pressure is 104 mmHg
